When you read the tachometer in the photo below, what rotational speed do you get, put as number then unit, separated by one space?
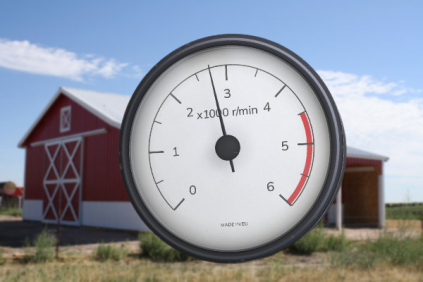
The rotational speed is 2750 rpm
